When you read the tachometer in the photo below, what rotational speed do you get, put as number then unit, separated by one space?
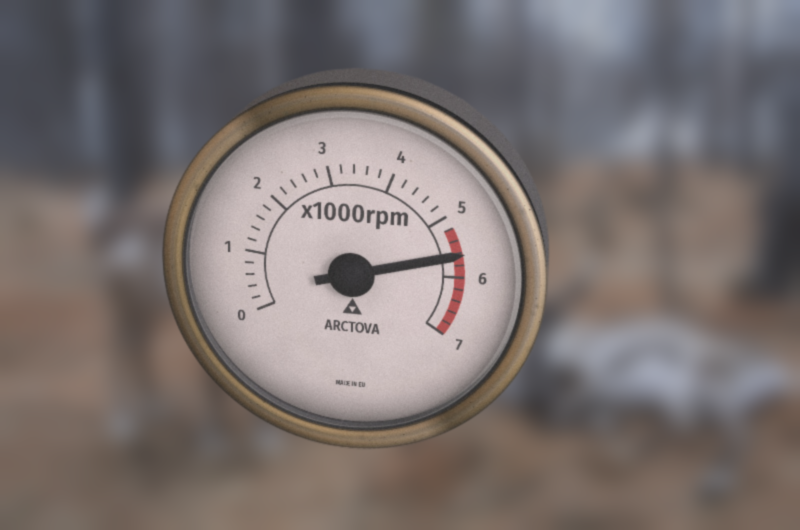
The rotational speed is 5600 rpm
